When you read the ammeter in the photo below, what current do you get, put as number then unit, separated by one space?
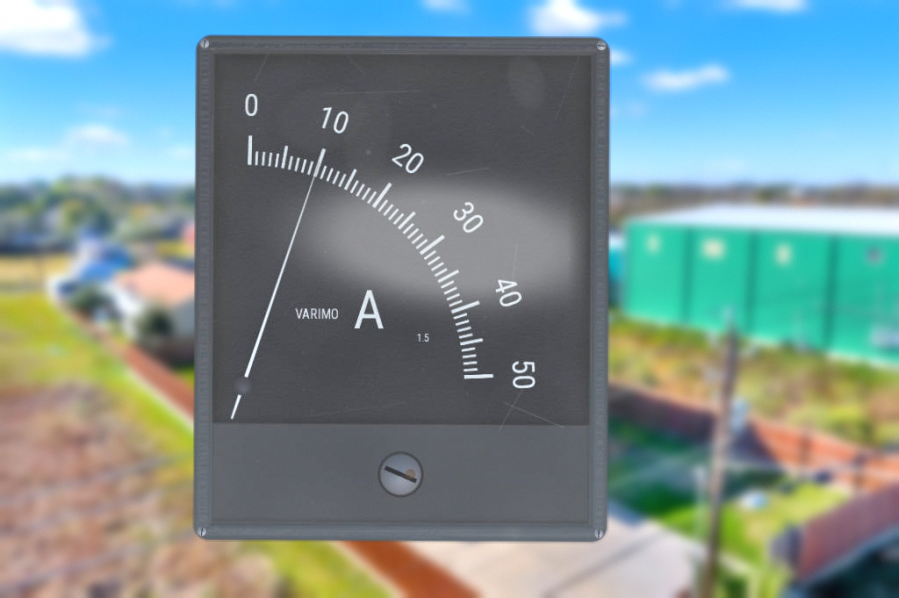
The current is 10 A
